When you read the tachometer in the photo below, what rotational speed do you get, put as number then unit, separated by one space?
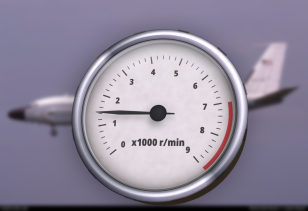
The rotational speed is 1400 rpm
